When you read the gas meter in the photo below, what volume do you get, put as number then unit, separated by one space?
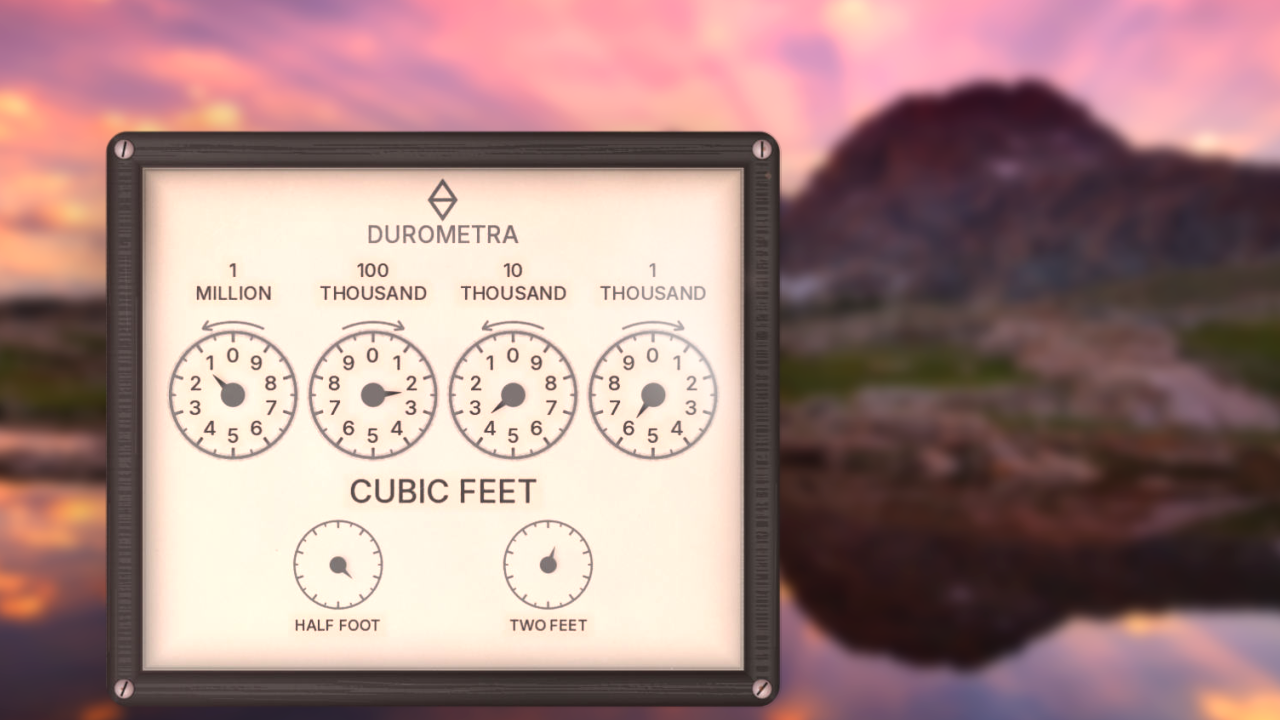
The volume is 123600 ft³
